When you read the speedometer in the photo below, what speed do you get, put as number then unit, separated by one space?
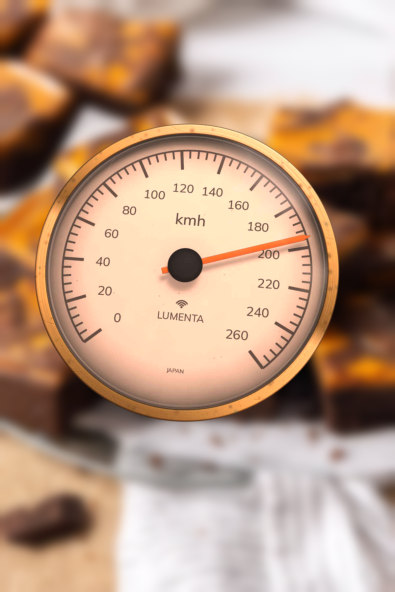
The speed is 196 km/h
